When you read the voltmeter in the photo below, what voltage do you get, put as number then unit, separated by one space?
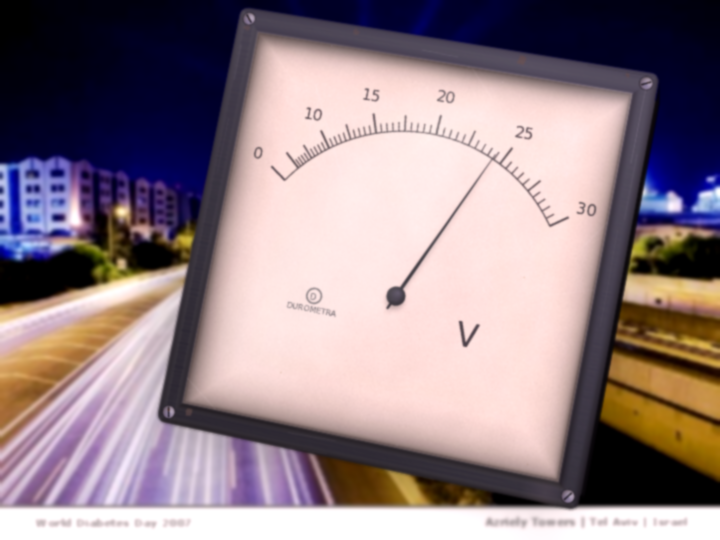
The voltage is 24.5 V
